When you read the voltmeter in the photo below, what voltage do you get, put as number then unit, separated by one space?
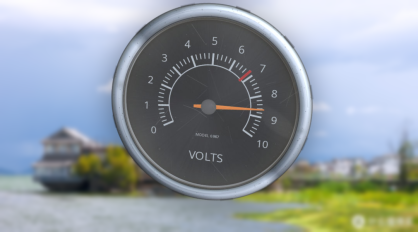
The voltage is 8.6 V
